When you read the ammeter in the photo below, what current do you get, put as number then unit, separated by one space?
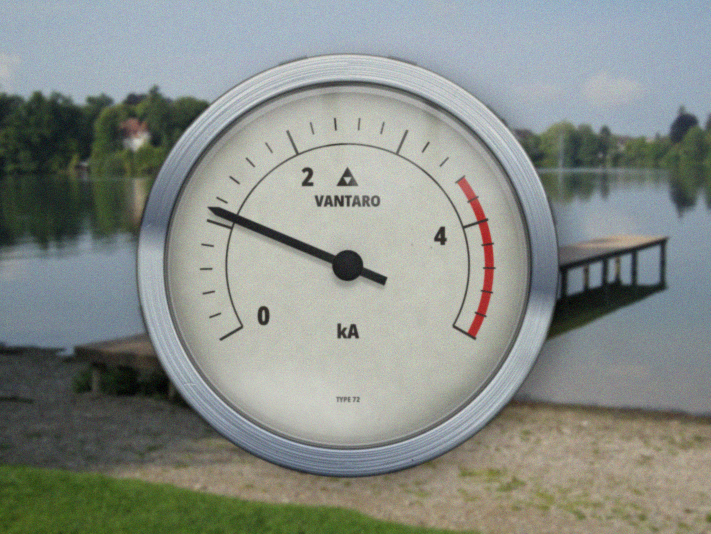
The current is 1.1 kA
